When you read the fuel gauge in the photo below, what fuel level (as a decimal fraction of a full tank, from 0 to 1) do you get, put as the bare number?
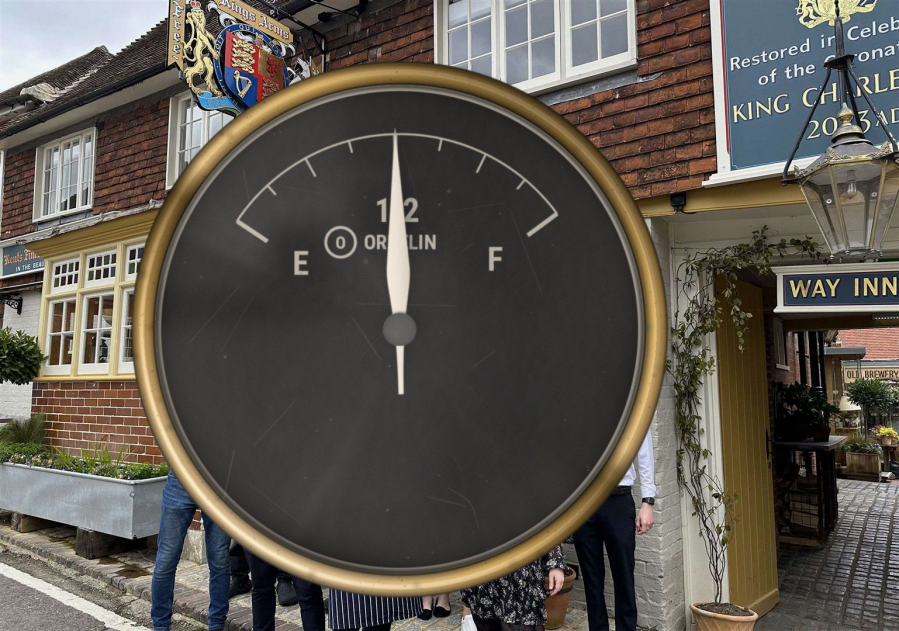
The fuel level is 0.5
